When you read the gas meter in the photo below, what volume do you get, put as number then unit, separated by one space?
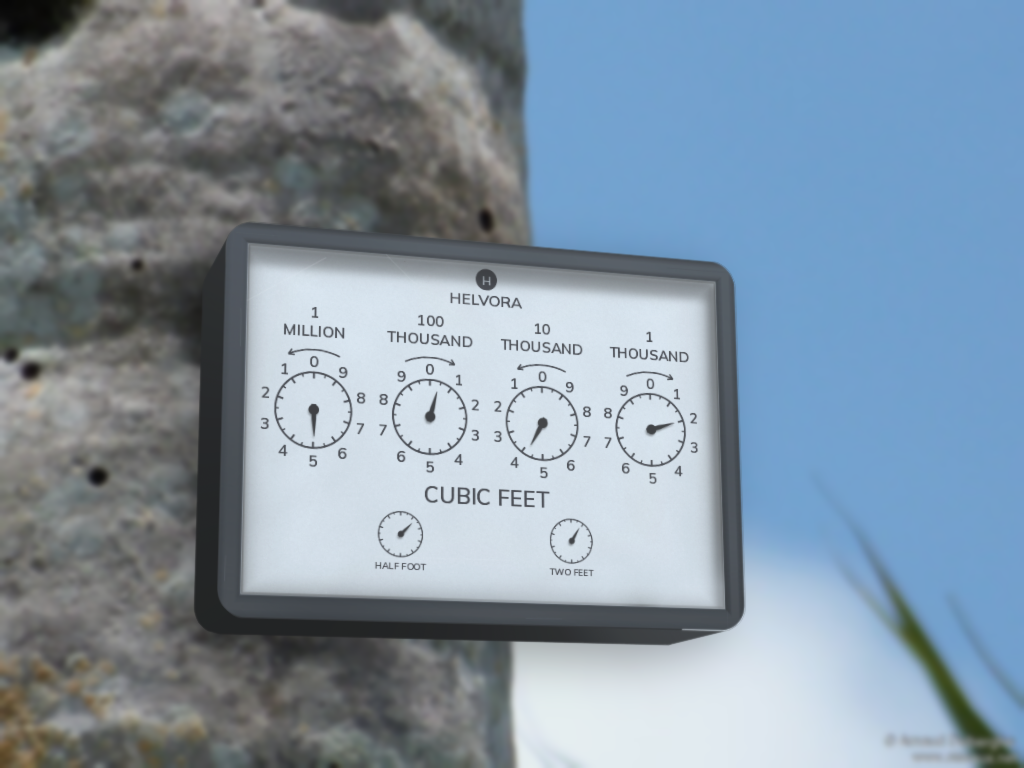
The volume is 504200 ft³
